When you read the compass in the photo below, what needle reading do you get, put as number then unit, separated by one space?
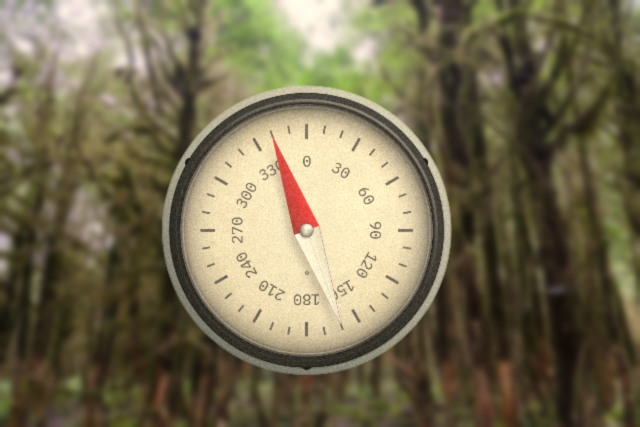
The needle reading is 340 °
